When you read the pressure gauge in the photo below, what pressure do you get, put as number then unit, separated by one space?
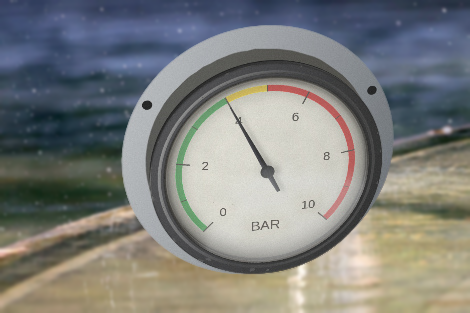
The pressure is 4 bar
